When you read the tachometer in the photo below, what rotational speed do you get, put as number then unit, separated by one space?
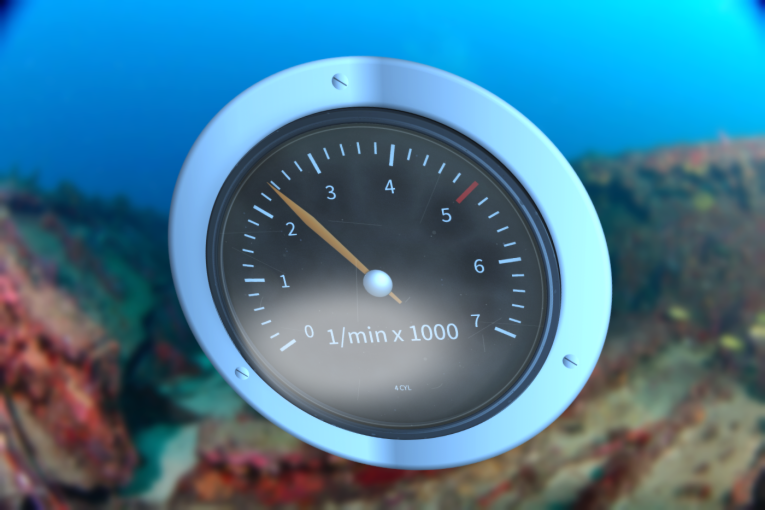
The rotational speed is 2400 rpm
